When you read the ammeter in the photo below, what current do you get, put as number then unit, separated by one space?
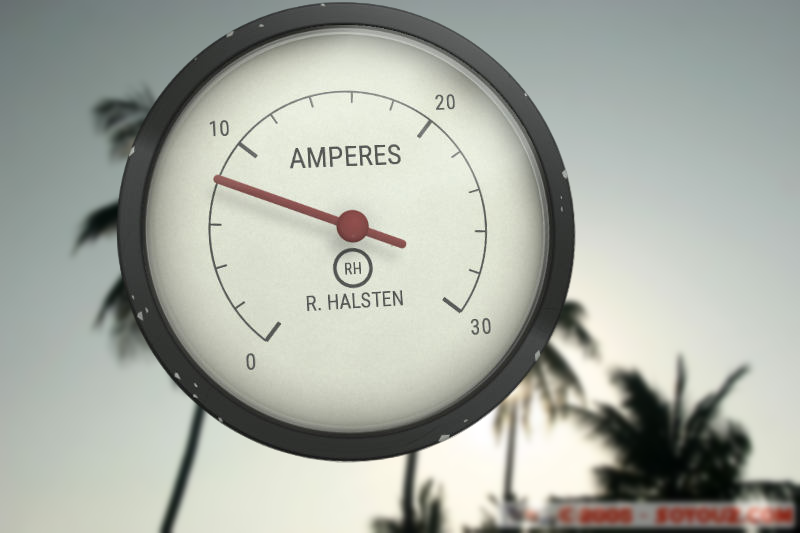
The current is 8 A
